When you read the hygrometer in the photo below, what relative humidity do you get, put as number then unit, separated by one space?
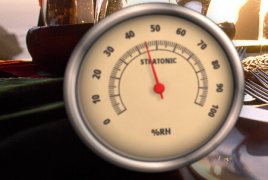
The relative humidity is 45 %
